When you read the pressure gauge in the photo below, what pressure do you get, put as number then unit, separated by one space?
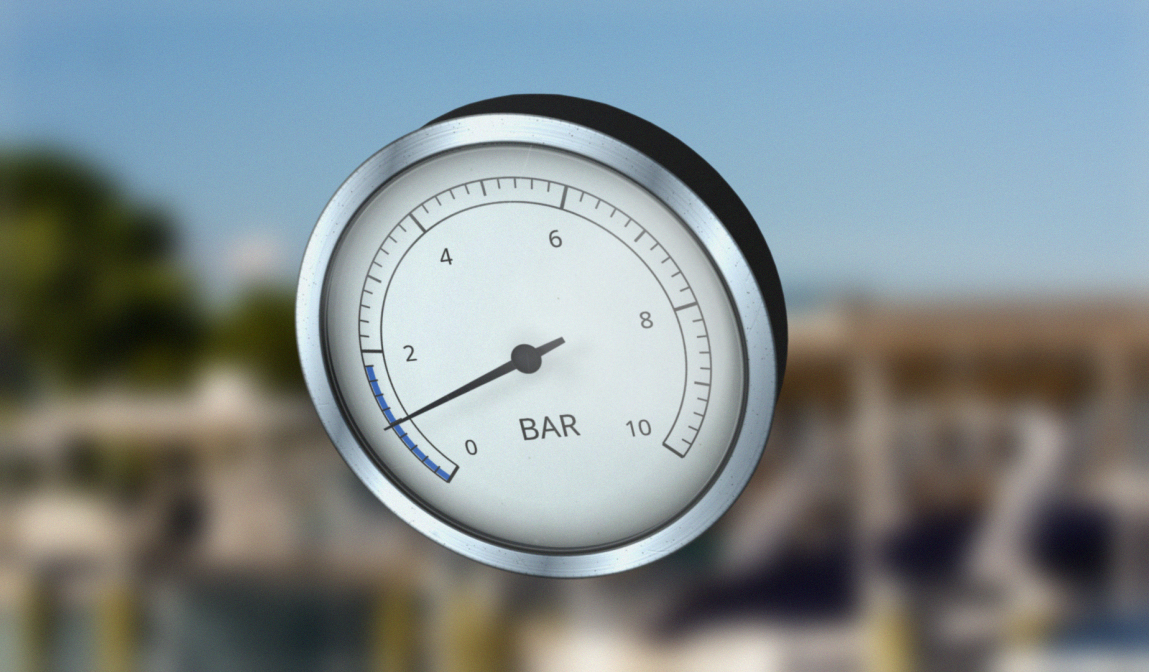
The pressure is 1 bar
